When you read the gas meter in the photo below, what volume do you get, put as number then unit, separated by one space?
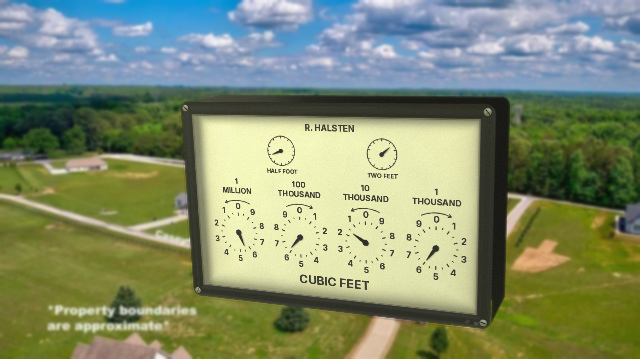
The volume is 561600 ft³
